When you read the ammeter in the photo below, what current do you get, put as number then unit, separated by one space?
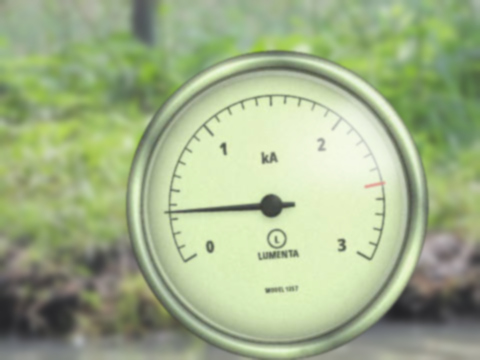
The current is 0.35 kA
